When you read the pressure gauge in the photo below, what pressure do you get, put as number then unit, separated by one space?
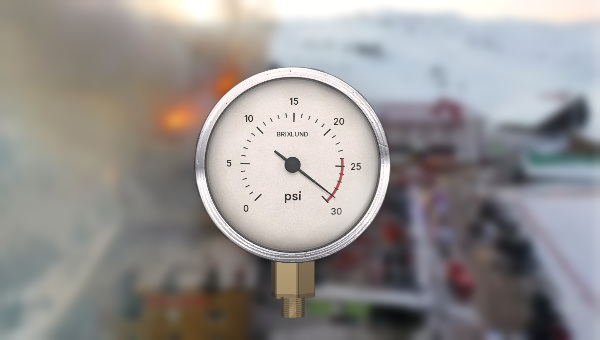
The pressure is 29 psi
